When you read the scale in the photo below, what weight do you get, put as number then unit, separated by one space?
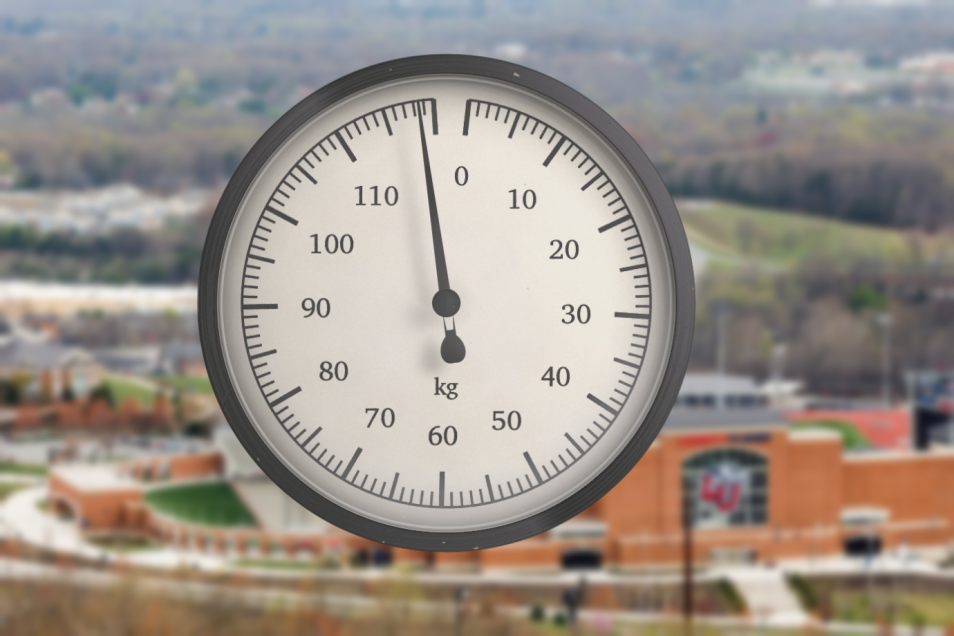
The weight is 118.5 kg
